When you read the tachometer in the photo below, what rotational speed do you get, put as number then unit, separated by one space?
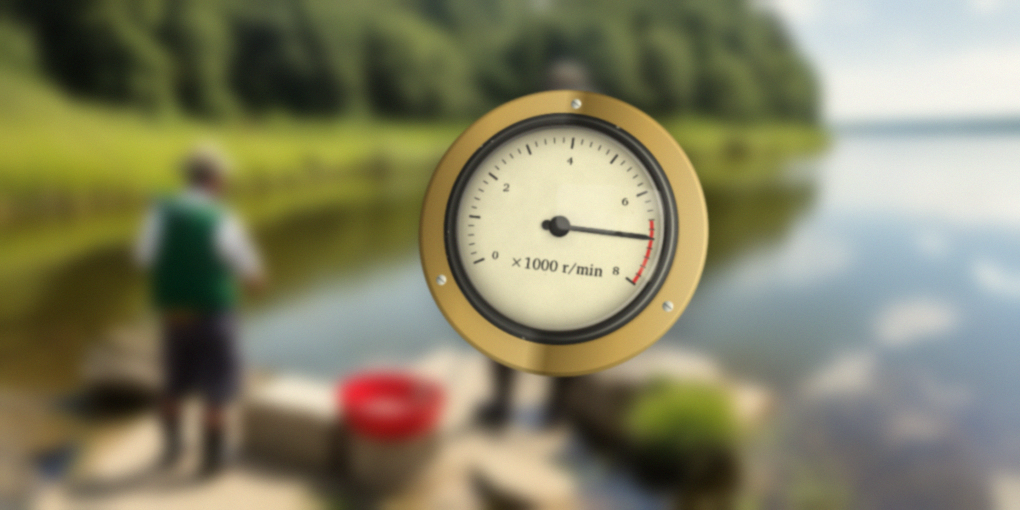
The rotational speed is 7000 rpm
